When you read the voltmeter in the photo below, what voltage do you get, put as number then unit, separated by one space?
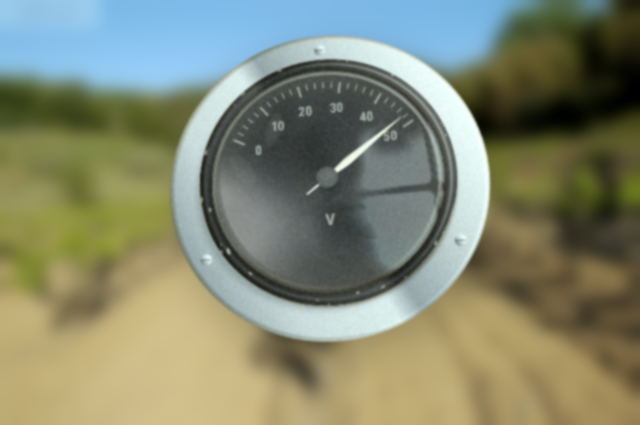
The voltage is 48 V
